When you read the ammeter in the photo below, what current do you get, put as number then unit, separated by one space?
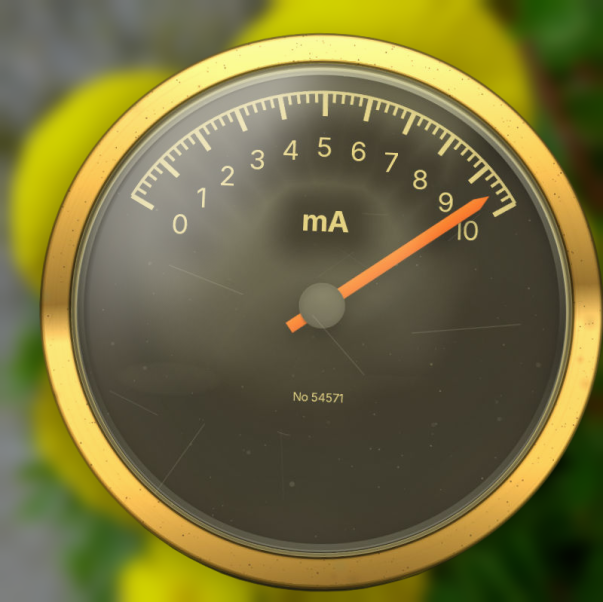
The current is 9.6 mA
